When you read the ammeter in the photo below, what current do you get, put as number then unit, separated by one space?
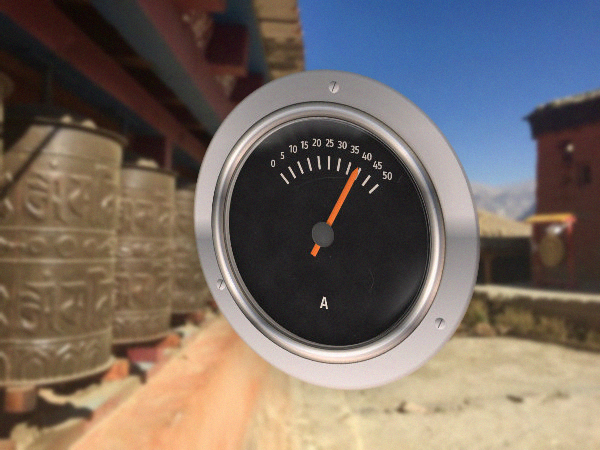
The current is 40 A
